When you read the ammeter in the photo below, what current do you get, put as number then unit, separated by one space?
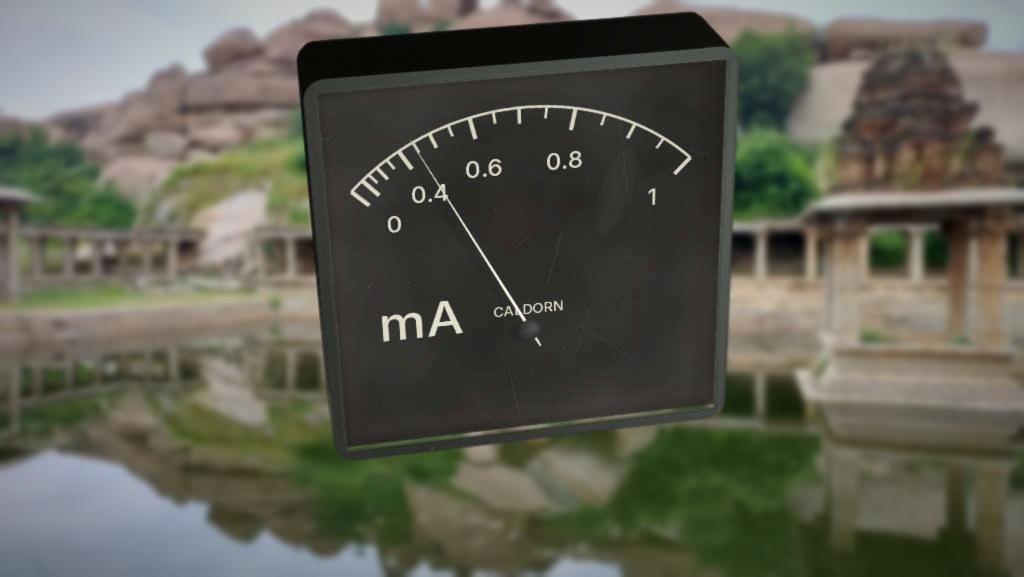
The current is 0.45 mA
